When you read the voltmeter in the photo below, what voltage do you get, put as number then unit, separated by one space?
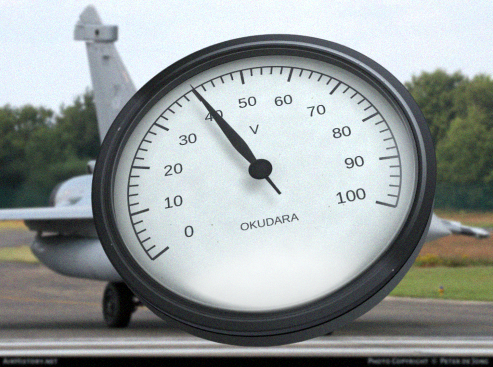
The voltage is 40 V
